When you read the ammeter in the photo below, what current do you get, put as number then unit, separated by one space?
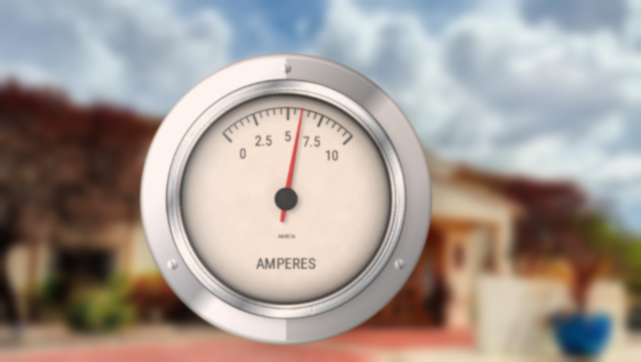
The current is 6 A
